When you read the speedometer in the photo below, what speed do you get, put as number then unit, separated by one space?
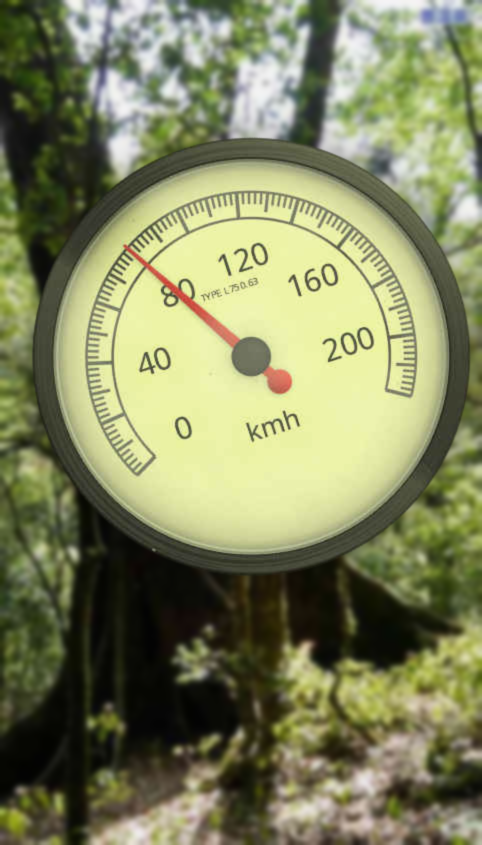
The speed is 80 km/h
